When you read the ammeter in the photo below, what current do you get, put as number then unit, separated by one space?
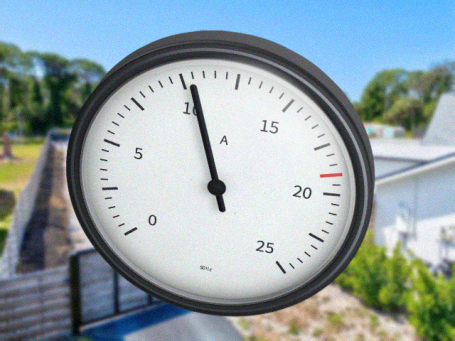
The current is 10.5 A
